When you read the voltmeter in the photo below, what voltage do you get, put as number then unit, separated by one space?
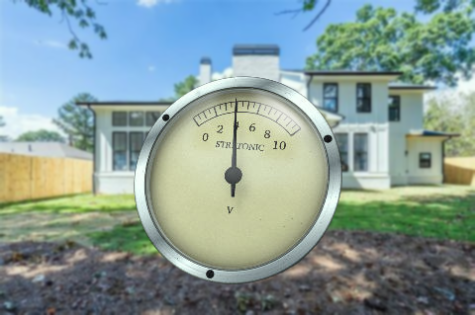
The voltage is 4 V
